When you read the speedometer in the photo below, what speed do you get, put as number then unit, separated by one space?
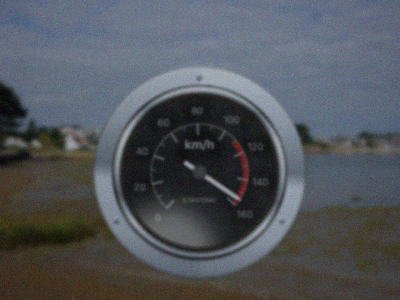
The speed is 155 km/h
